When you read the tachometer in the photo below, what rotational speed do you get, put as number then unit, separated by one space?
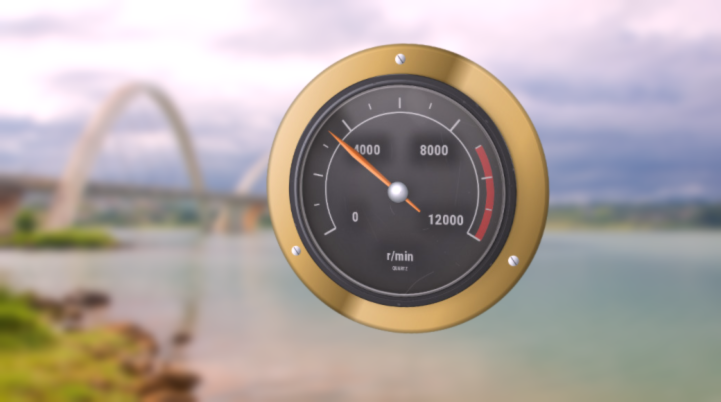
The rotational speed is 3500 rpm
